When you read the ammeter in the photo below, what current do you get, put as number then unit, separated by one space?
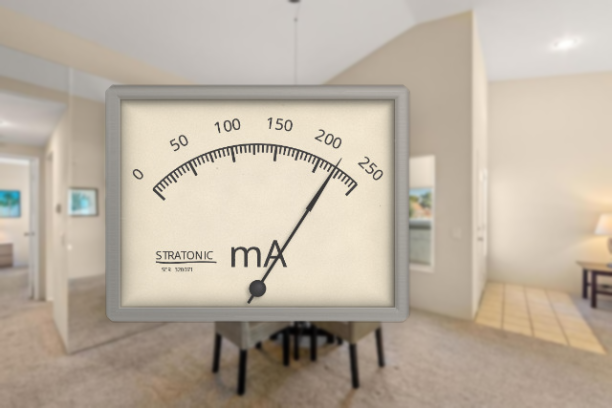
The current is 220 mA
